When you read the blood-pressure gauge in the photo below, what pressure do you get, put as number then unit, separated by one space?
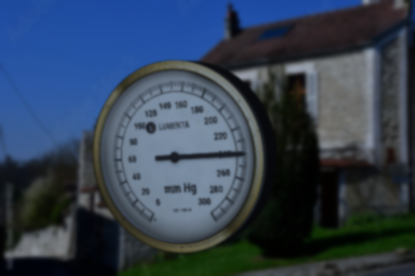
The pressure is 240 mmHg
